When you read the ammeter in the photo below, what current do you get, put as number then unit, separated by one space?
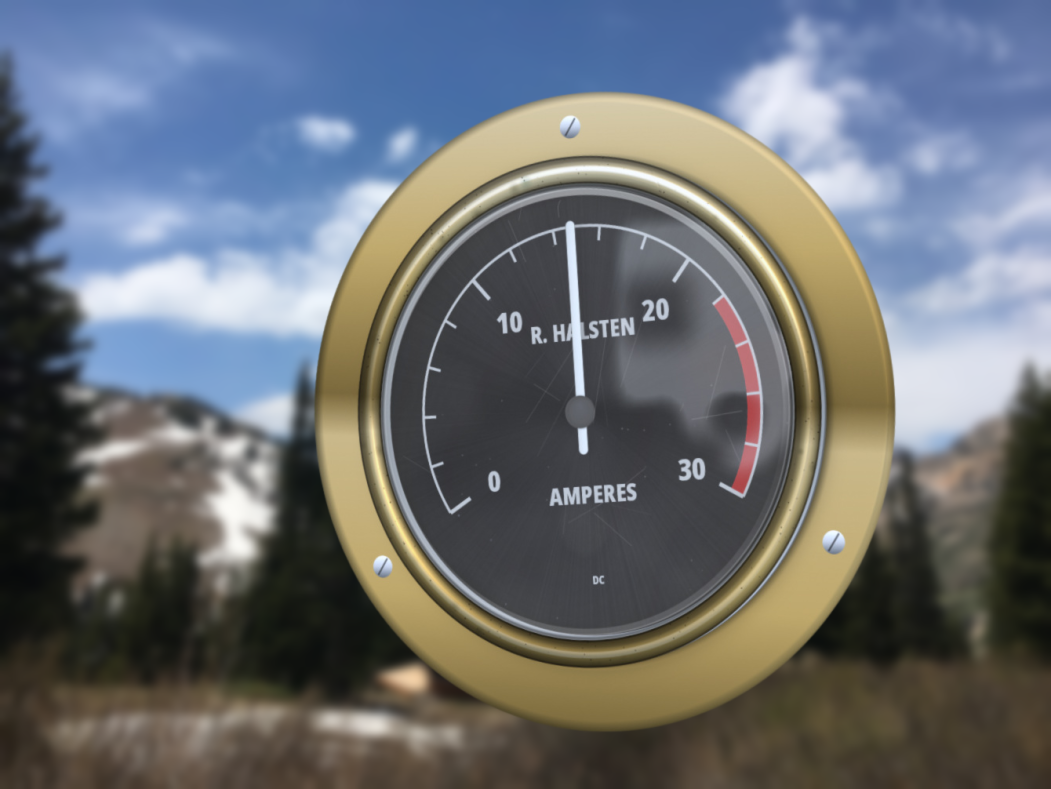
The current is 15 A
